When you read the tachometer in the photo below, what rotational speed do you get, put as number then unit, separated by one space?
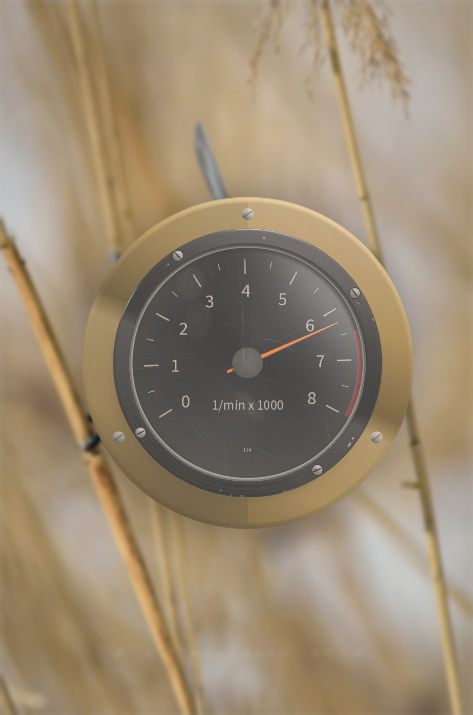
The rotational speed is 6250 rpm
